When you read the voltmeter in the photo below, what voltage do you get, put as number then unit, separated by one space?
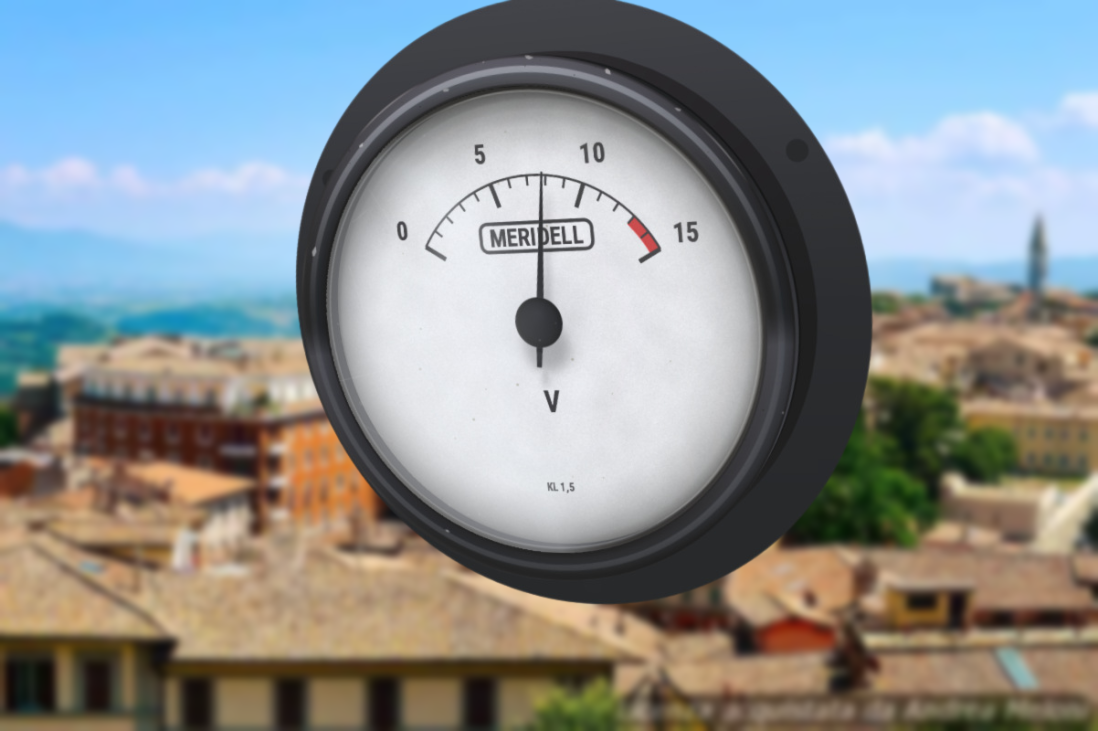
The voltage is 8 V
